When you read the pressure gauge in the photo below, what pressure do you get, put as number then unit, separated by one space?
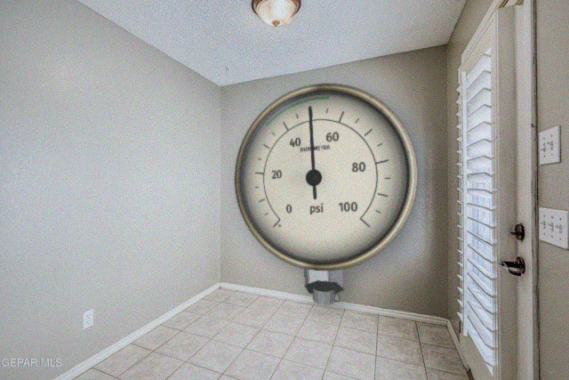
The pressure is 50 psi
